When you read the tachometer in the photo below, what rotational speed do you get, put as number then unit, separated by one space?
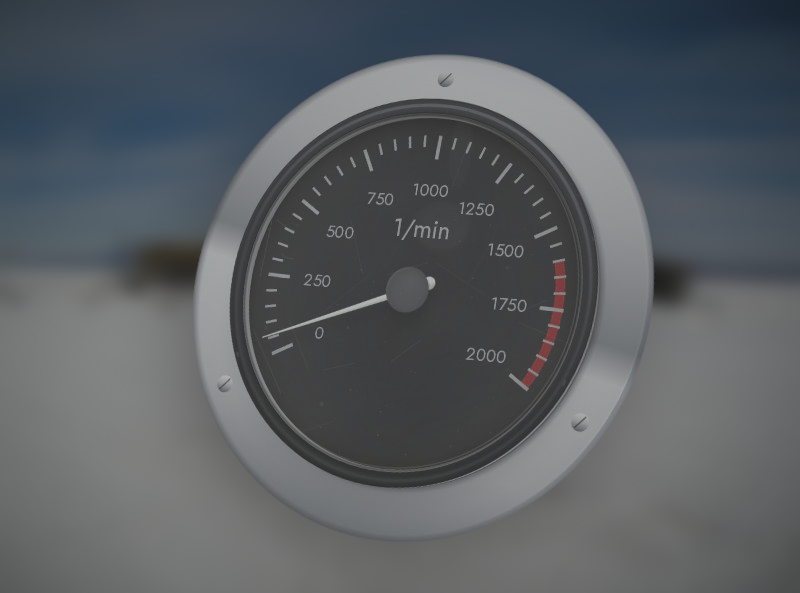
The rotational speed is 50 rpm
